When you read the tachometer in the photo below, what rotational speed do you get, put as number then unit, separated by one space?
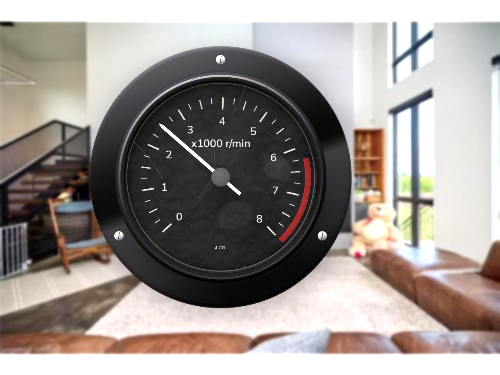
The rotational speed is 2500 rpm
